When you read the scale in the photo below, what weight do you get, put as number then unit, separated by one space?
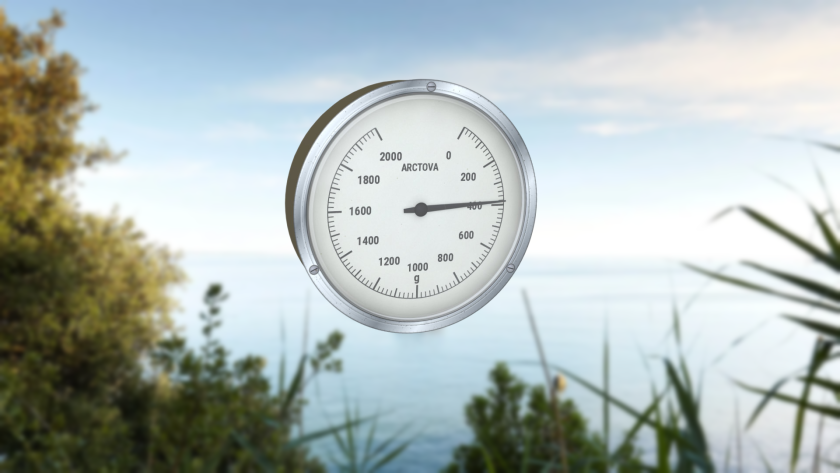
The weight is 380 g
